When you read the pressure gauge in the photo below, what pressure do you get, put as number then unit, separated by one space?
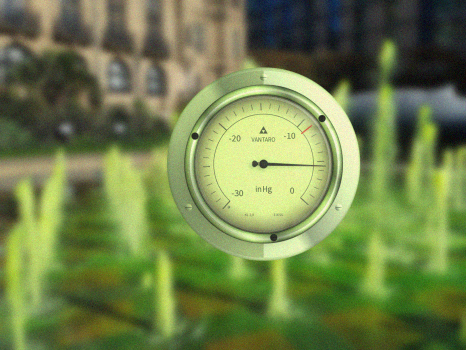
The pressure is -4.5 inHg
